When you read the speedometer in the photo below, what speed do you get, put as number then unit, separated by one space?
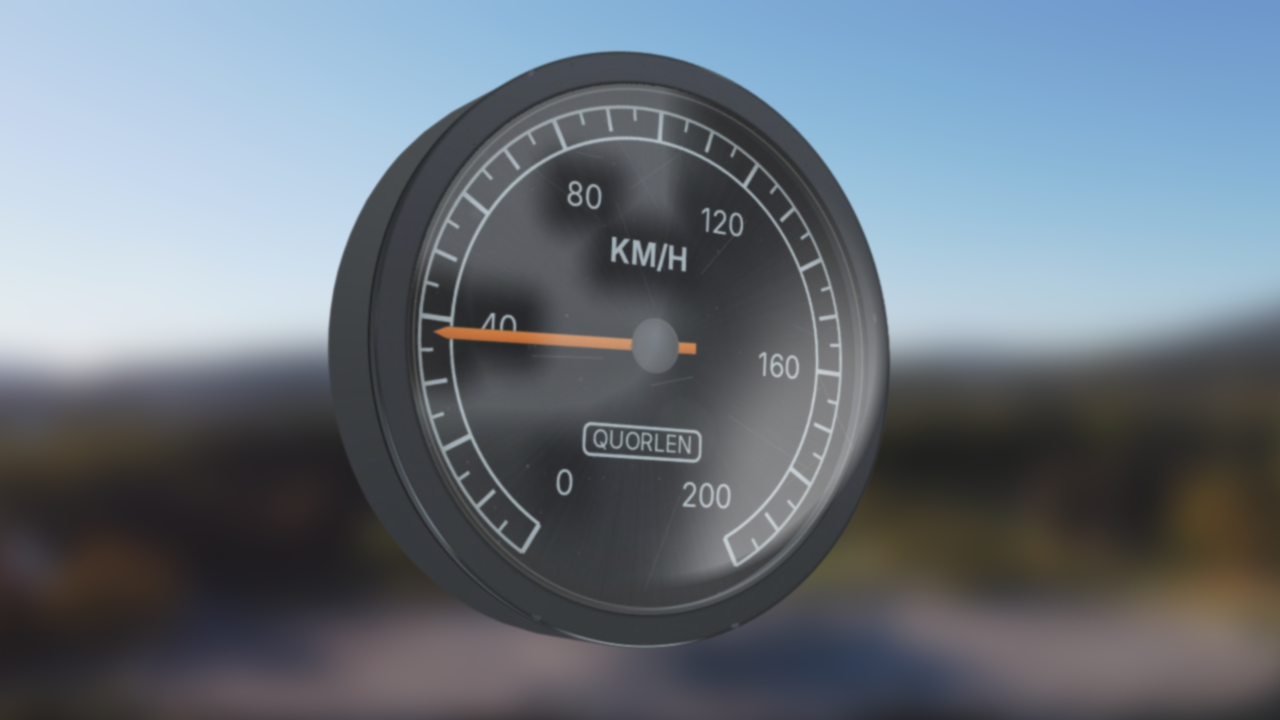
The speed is 37.5 km/h
